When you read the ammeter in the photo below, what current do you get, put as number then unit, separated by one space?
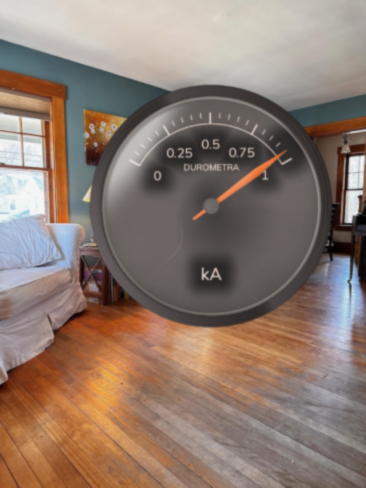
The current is 0.95 kA
